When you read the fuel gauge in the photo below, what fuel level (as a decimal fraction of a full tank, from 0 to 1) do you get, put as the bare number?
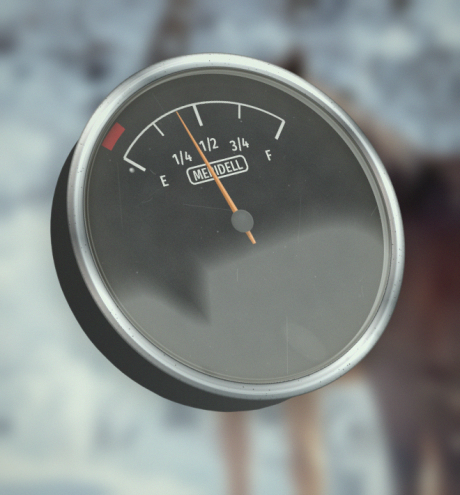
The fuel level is 0.375
